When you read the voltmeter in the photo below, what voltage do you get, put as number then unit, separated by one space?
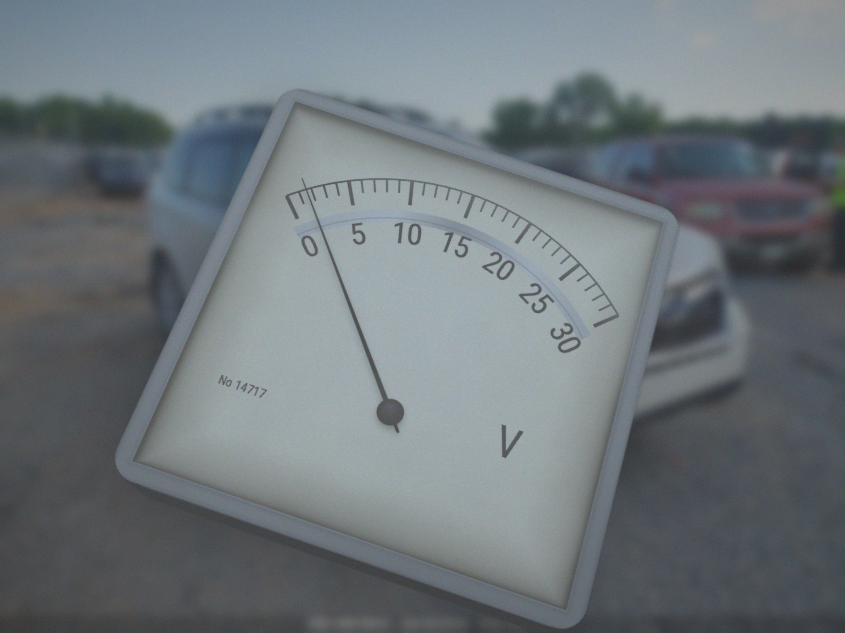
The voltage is 1.5 V
